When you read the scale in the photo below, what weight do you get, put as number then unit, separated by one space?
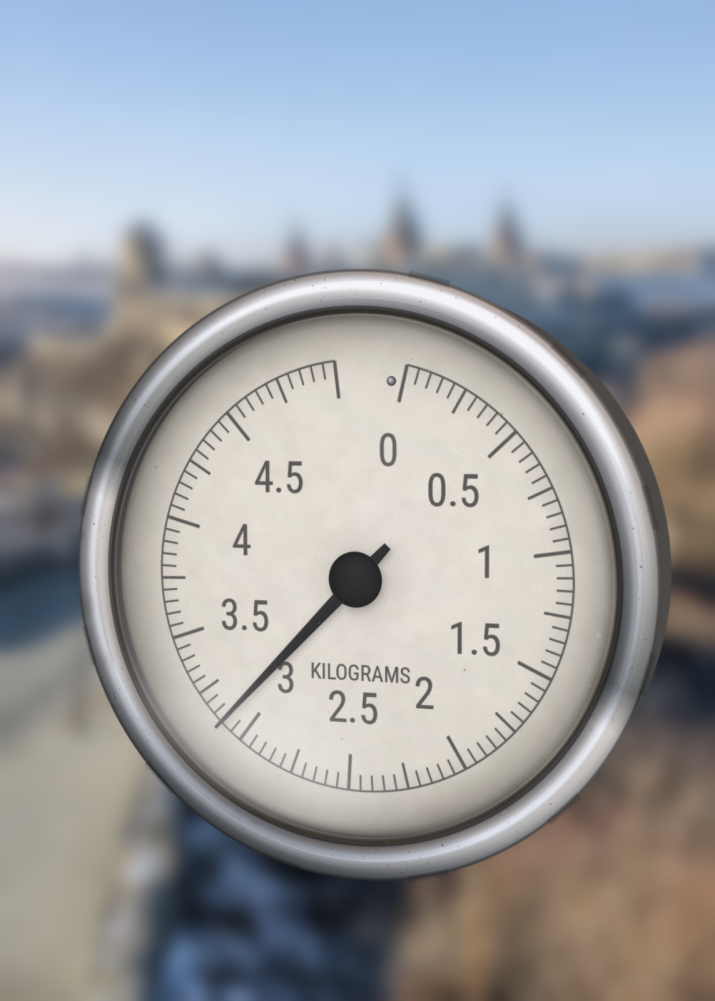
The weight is 3.1 kg
